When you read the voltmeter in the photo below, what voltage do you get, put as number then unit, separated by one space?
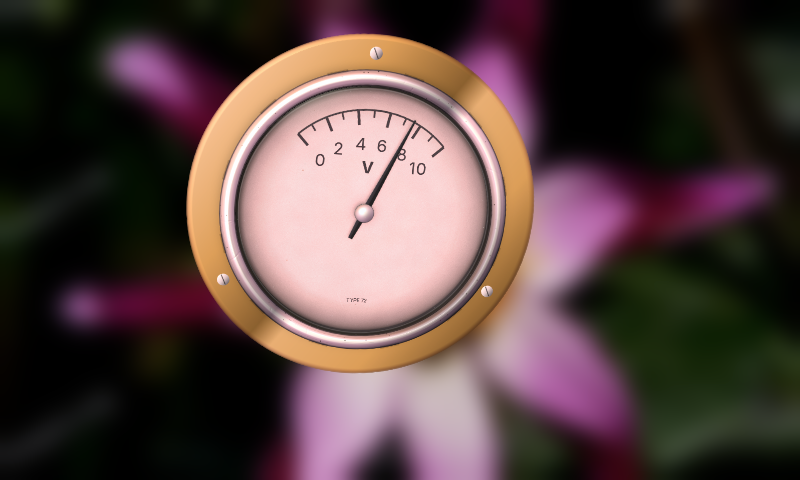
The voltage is 7.5 V
